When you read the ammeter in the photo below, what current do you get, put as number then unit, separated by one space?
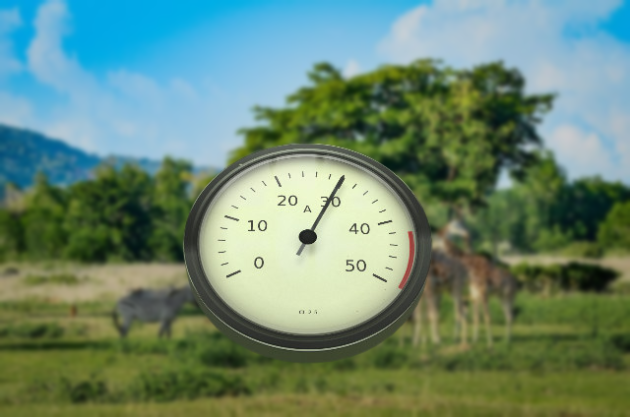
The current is 30 A
